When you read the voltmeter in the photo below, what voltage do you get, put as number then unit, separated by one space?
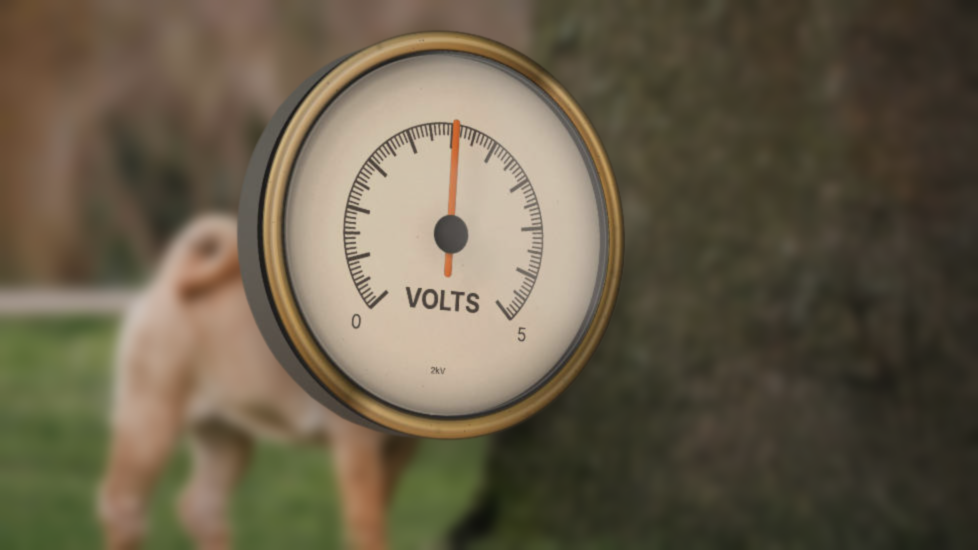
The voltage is 2.5 V
